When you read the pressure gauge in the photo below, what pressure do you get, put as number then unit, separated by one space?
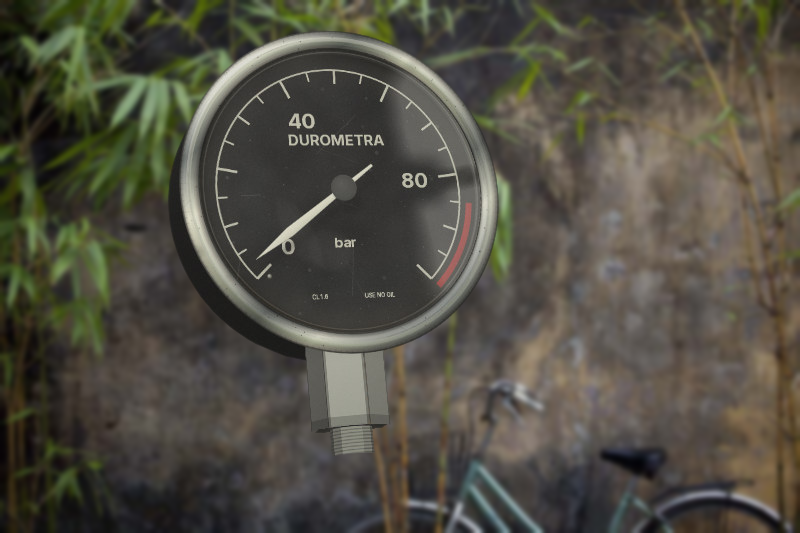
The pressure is 2.5 bar
